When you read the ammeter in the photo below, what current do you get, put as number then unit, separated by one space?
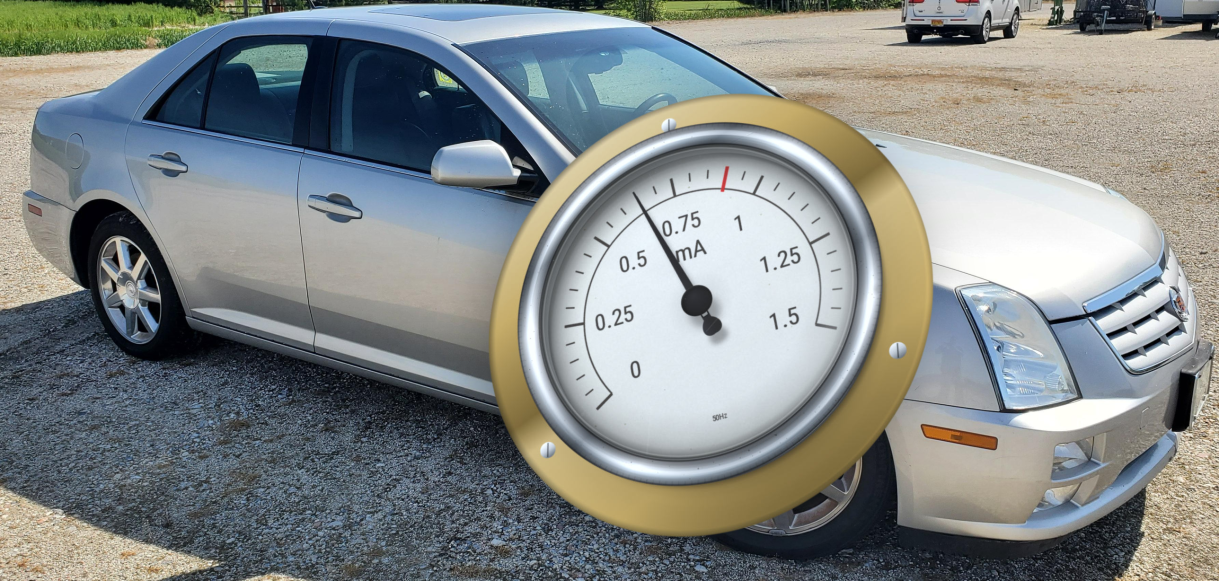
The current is 0.65 mA
